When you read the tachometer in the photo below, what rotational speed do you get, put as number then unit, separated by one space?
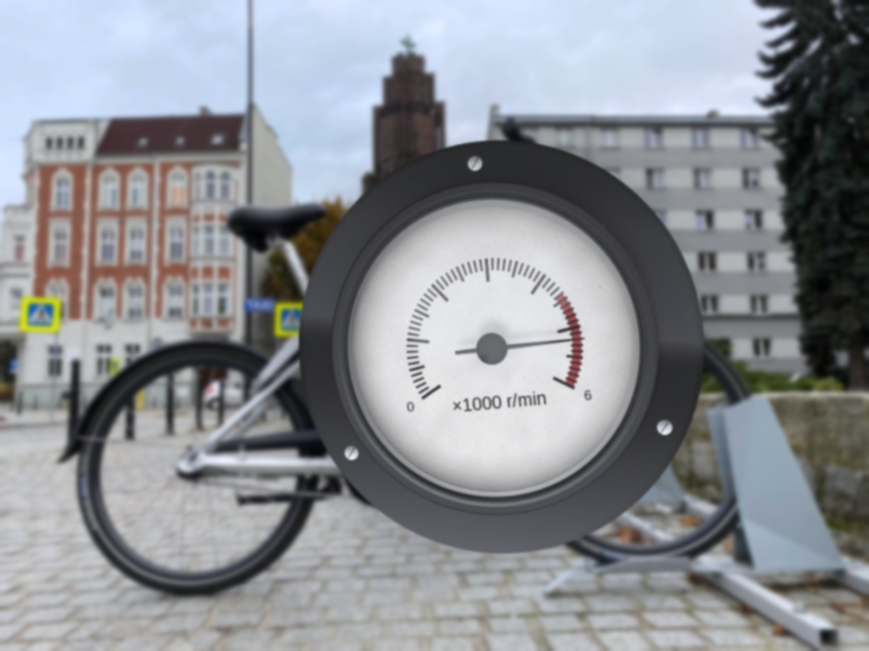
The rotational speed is 5200 rpm
